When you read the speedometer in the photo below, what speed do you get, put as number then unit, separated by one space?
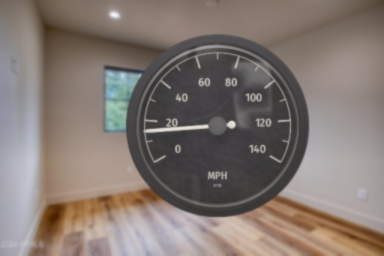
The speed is 15 mph
